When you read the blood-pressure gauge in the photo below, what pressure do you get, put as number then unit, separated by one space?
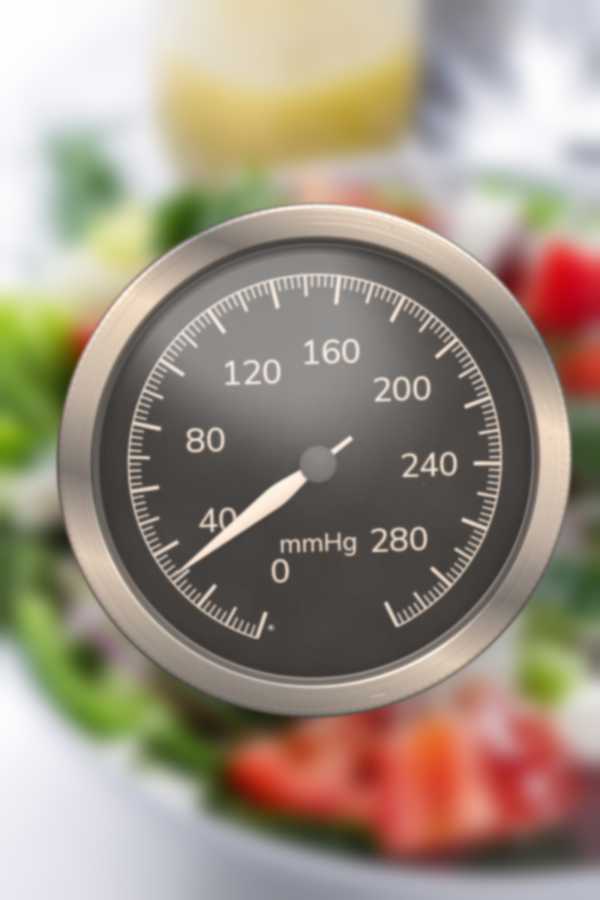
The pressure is 32 mmHg
